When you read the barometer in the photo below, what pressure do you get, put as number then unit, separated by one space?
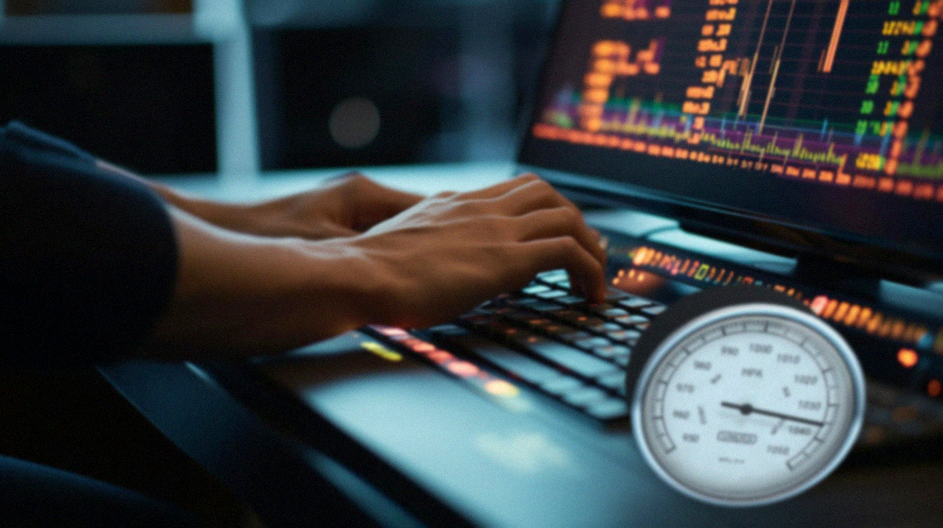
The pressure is 1035 hPa
